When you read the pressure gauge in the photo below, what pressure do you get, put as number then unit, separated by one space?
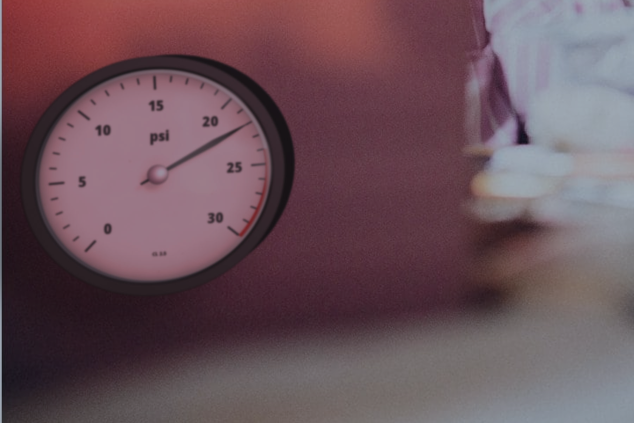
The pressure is 22 psi
